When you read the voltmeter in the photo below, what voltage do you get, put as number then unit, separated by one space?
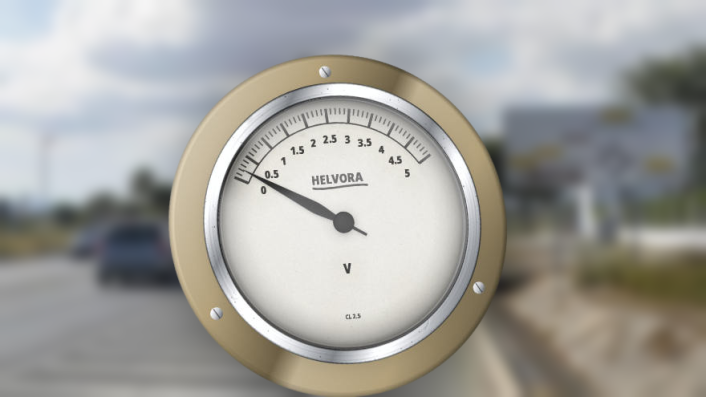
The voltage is 0.2 V
